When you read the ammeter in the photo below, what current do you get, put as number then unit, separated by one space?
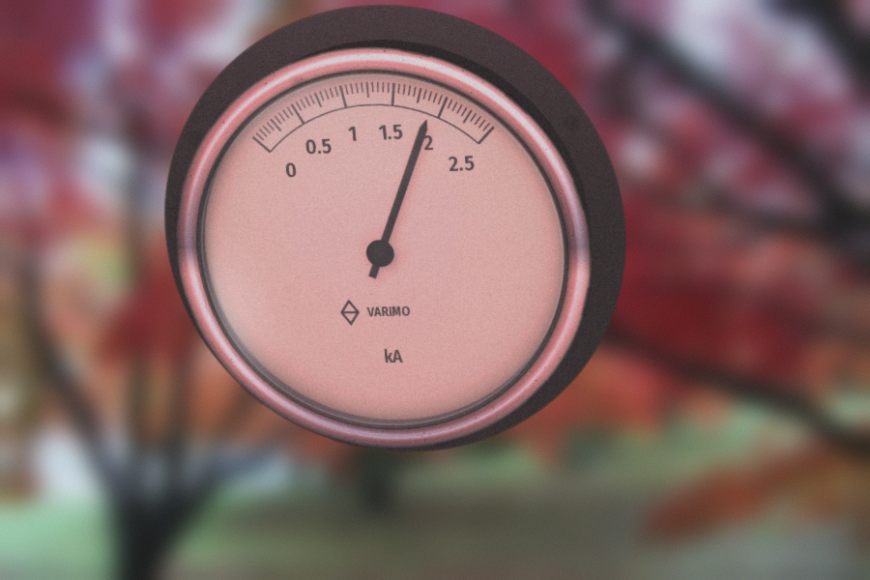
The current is 1.9 kA
